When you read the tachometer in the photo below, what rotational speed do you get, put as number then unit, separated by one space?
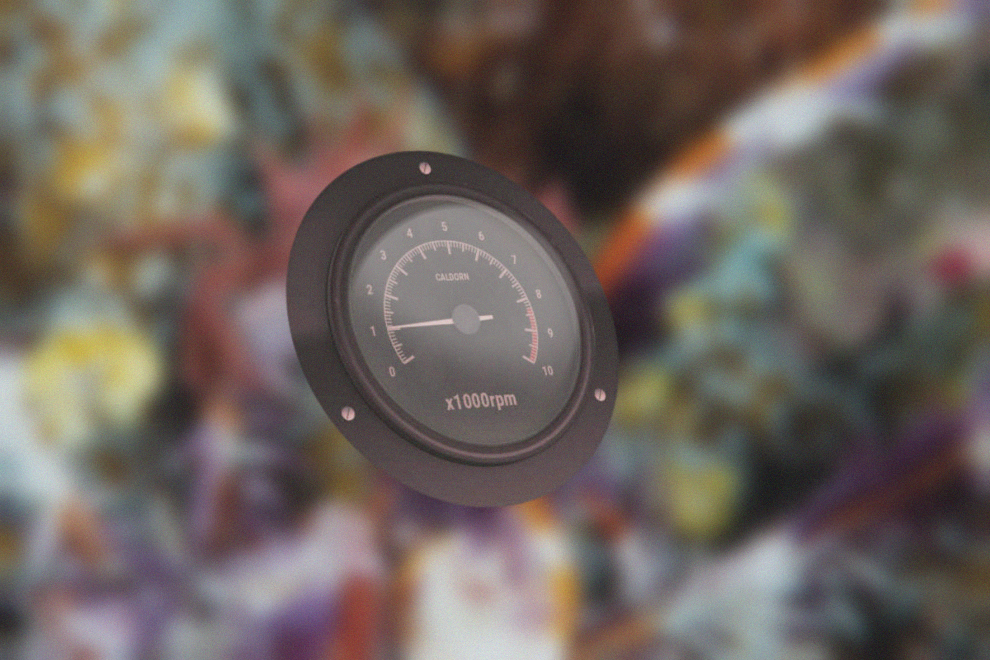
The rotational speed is 1000 rpm
